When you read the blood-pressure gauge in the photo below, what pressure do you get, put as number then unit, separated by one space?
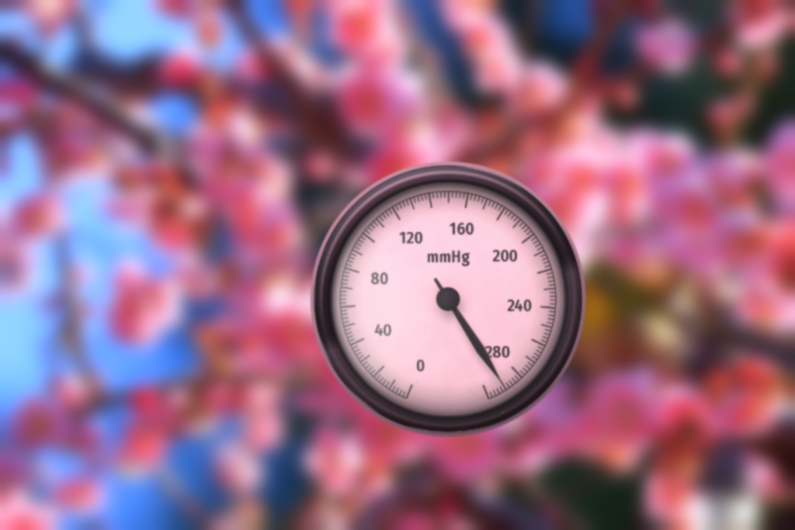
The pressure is 290 mmHg
